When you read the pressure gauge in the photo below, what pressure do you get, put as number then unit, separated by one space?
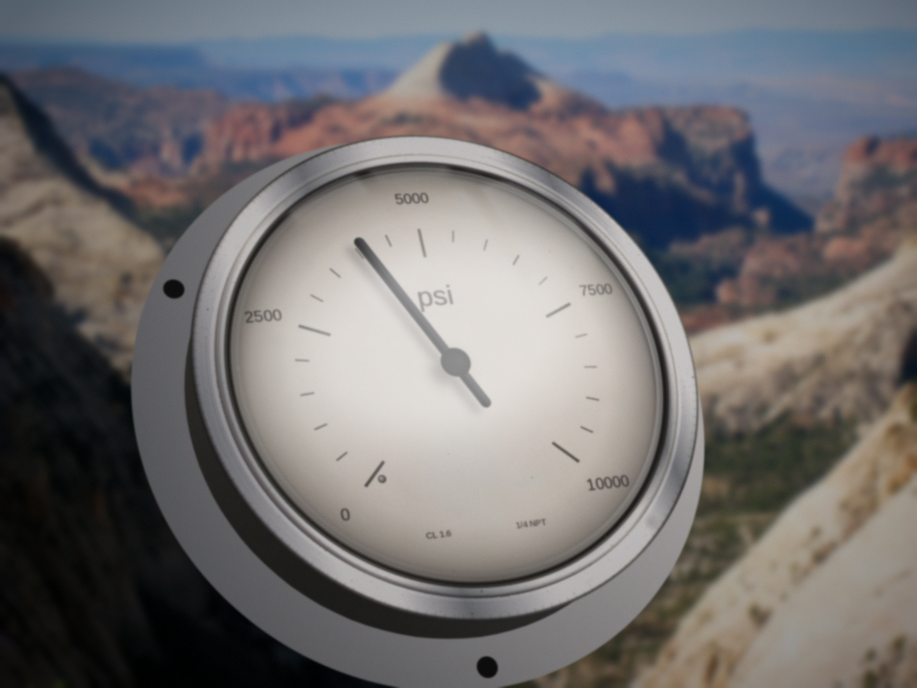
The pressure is 4000 psi
